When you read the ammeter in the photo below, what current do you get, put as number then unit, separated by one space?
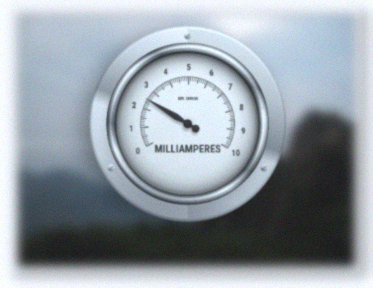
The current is 2.5 mA
